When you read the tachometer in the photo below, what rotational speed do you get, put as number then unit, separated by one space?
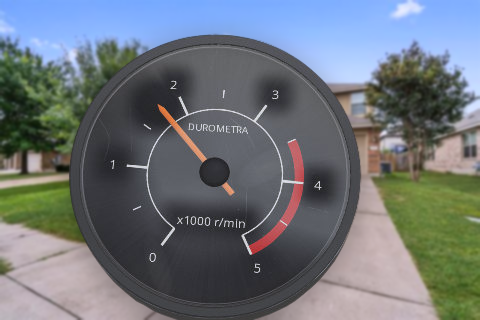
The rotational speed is 1750 rpm
